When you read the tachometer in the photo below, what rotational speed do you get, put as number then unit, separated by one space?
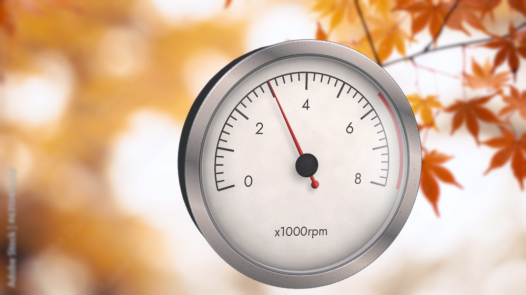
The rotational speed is 3000 rpm
